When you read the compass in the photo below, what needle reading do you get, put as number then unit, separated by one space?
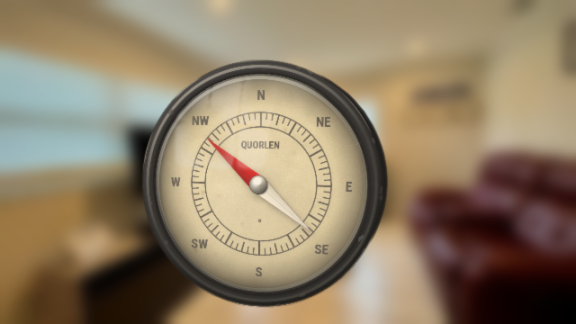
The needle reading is 310 °
